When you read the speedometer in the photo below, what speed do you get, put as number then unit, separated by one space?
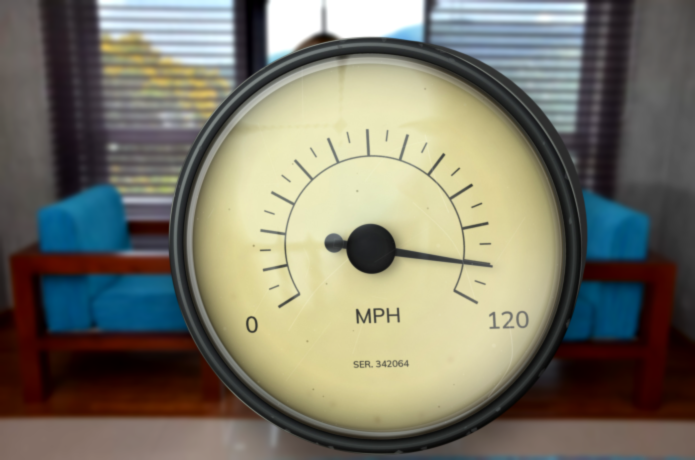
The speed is 110 mph
